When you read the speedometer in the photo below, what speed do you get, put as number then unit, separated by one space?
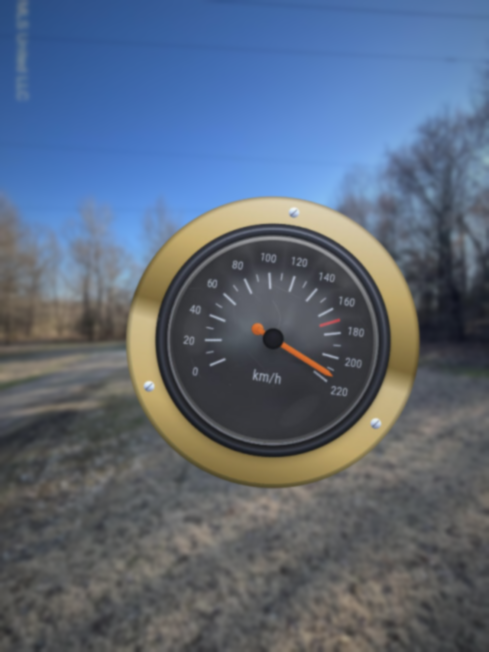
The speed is 215 km/h
